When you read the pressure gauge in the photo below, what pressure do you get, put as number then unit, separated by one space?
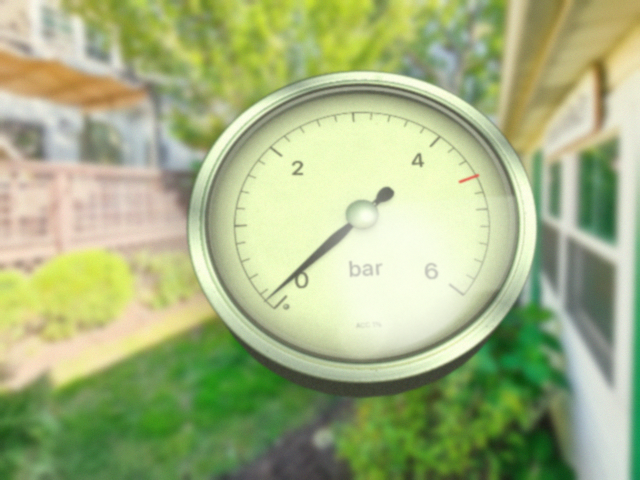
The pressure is 0.1 bar
